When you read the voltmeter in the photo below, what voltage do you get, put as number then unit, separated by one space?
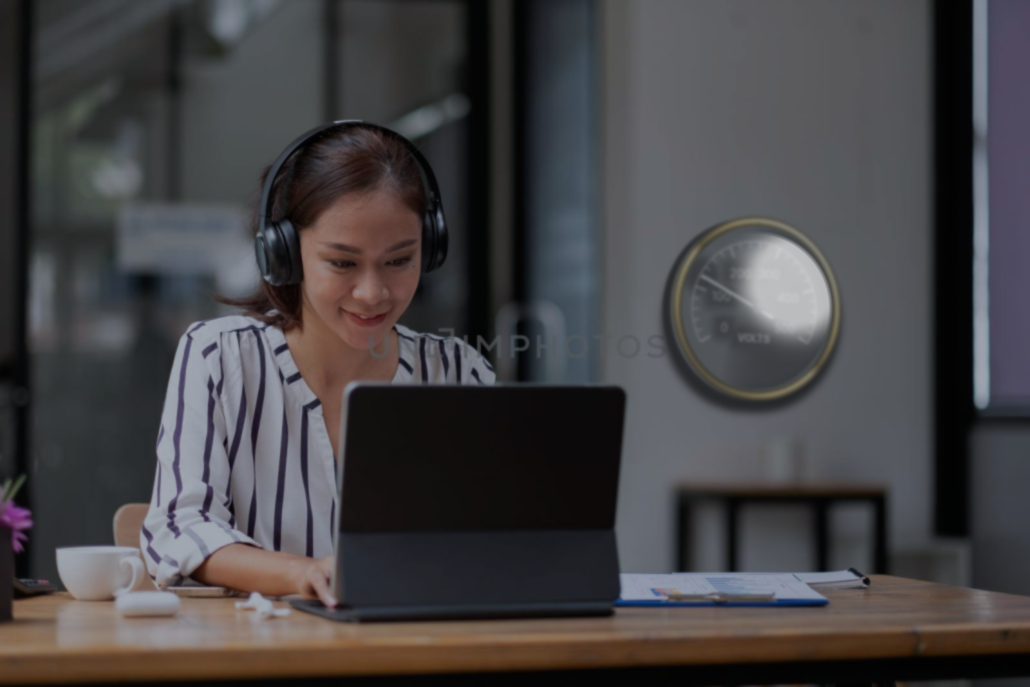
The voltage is 120 V
